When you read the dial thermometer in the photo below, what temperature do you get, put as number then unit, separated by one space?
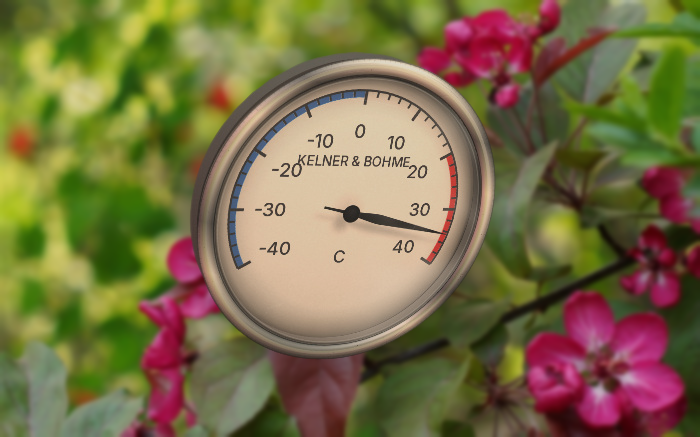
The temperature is 34 °C
